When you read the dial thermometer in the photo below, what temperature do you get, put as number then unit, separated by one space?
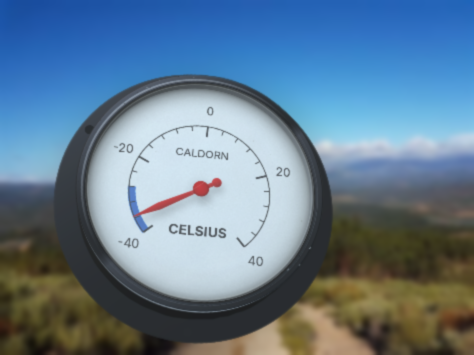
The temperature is -36 °C
